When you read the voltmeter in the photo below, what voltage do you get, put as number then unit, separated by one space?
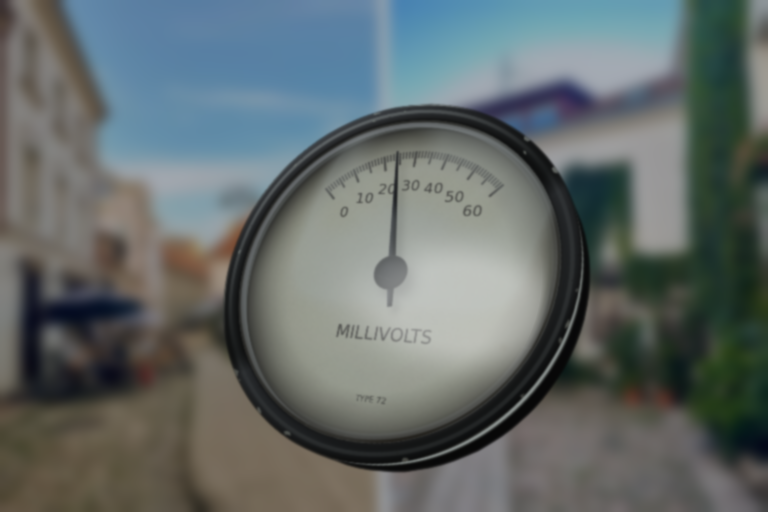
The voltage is 25 mV
